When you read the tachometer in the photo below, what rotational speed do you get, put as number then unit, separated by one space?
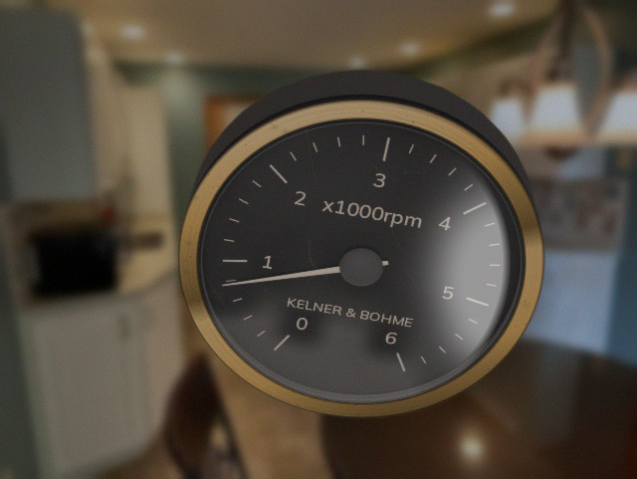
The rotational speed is 800 rpm
